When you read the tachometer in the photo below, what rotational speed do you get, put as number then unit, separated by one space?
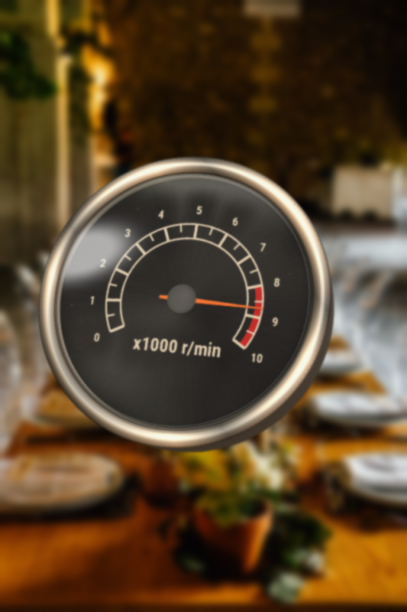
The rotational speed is 8750 rpm
